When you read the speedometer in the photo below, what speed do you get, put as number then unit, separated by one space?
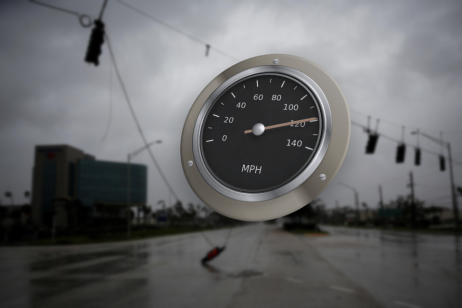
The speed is 120 mph
